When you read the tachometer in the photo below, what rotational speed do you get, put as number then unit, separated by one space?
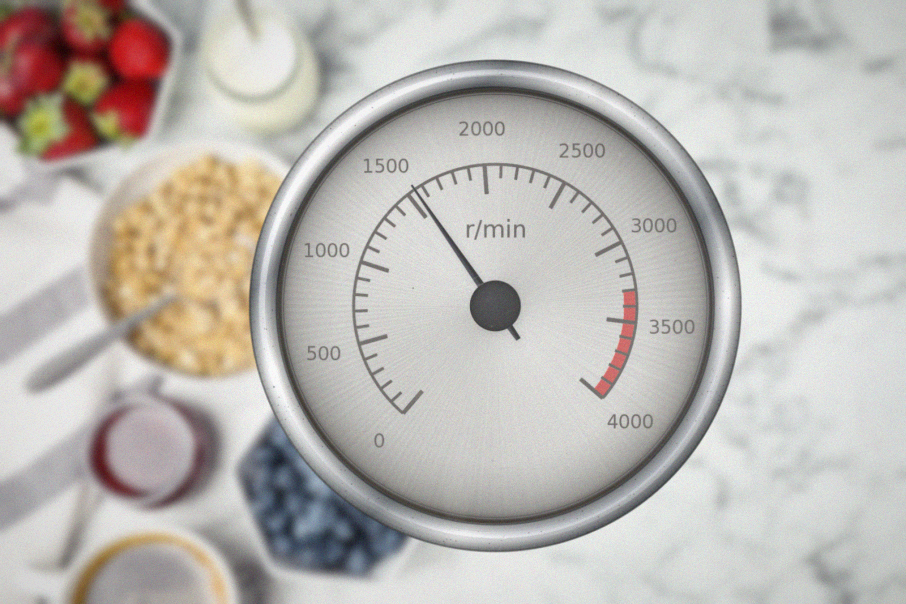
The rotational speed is 1550 rpm
